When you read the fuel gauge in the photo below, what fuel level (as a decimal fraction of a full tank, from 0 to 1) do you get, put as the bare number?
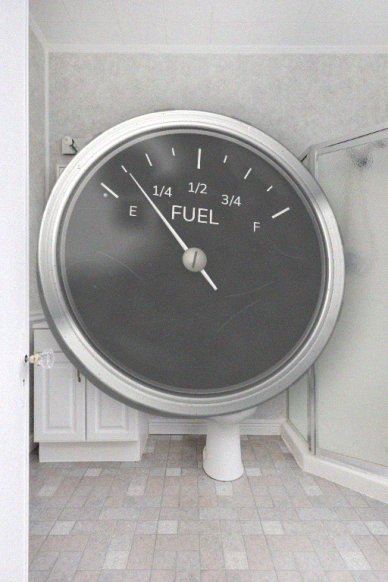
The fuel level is 0.125
